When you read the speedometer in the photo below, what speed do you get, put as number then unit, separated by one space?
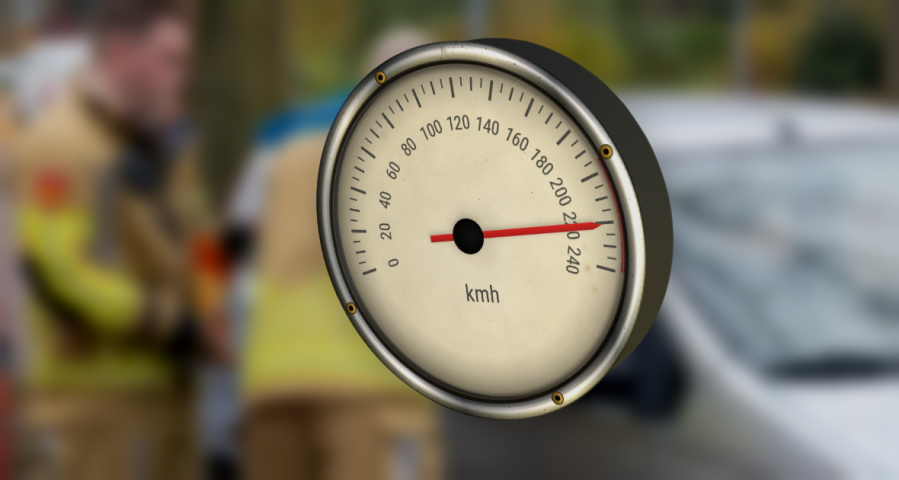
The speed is 220 km/h
